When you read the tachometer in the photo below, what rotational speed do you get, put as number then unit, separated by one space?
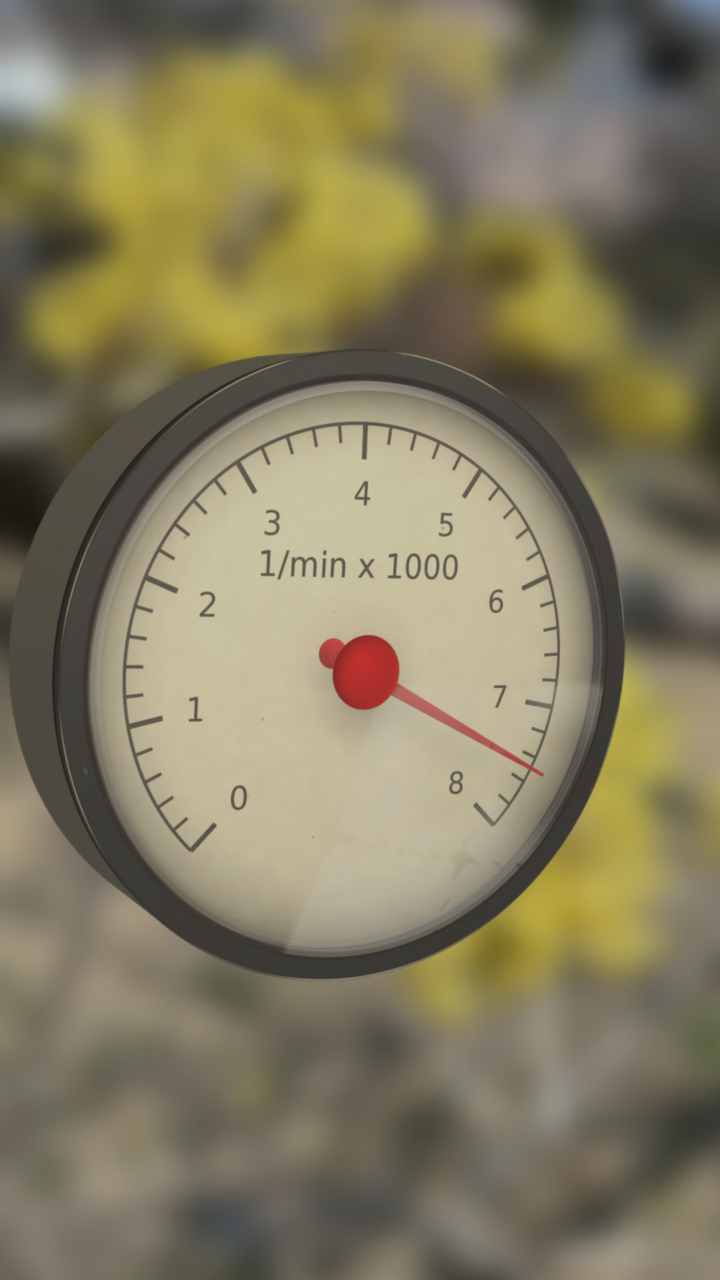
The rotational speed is 7500 rpm
